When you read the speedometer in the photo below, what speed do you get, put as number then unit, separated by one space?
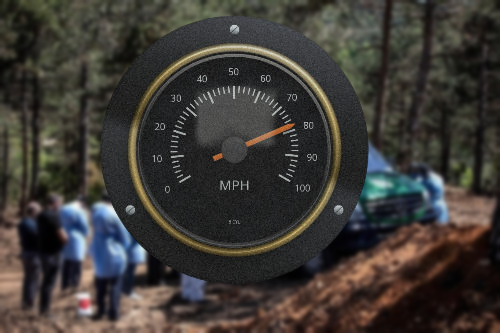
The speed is 78 mph
